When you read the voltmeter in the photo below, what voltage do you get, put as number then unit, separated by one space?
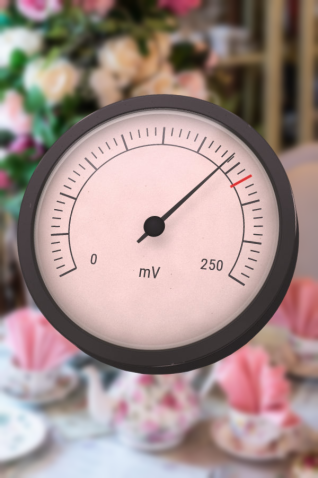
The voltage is 170 mV
